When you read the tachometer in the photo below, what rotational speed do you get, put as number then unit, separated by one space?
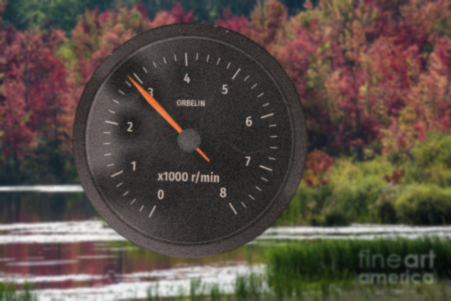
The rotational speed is 2900 rpm
